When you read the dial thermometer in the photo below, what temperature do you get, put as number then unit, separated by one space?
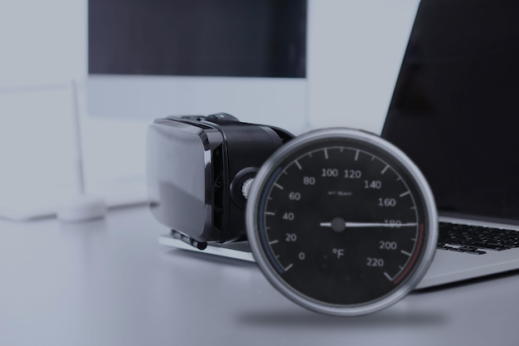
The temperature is 180 °F
